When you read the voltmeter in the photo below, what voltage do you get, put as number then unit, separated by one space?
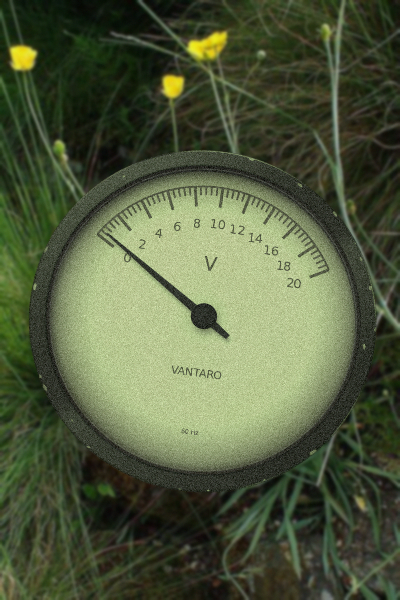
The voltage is 0.4 V
